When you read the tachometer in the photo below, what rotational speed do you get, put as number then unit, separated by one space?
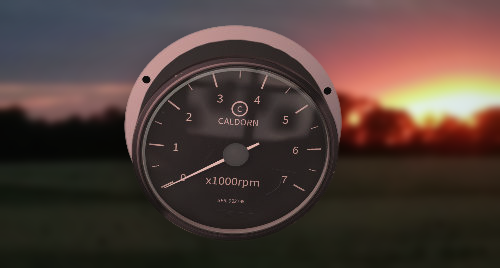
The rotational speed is 0 rpm
